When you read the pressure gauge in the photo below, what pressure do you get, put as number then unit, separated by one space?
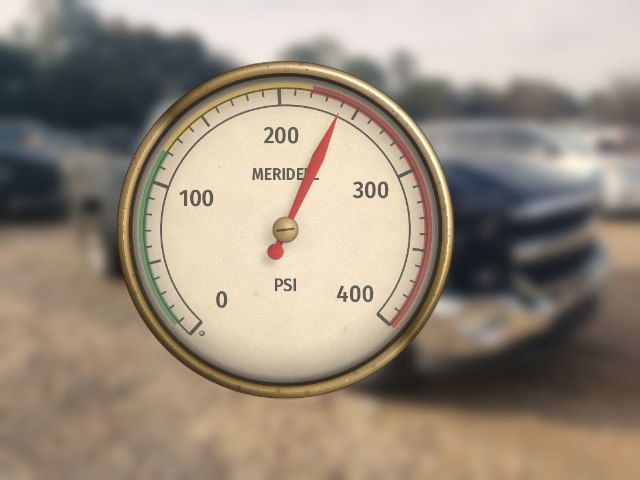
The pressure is 240 psi
